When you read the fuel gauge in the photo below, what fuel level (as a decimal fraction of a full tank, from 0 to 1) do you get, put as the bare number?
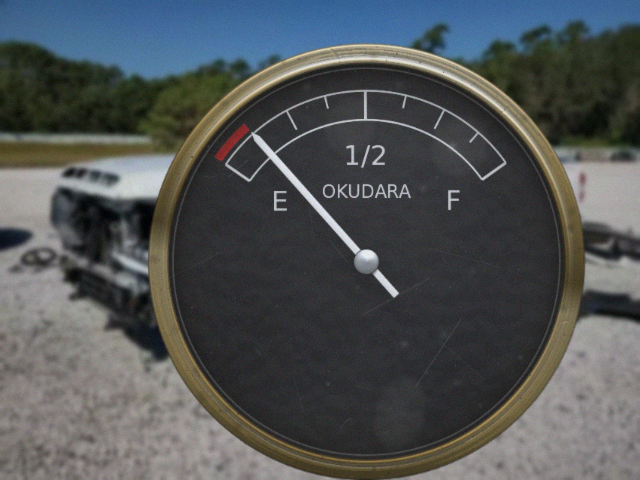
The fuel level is 0.125
